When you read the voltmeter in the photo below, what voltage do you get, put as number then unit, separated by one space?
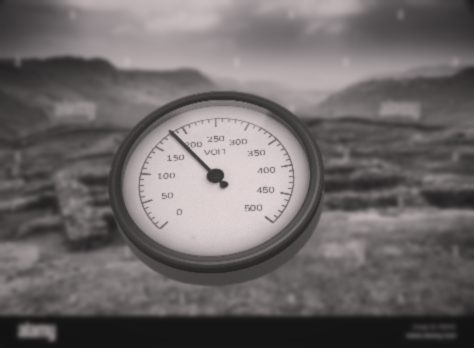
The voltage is 180 V
